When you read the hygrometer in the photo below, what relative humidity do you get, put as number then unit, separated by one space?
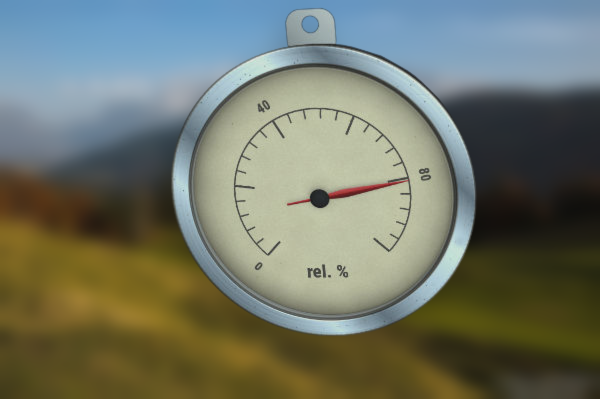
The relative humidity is 80 %
